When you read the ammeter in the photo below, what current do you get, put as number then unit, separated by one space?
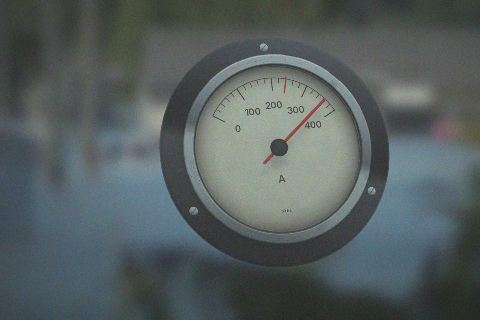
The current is 360 A
